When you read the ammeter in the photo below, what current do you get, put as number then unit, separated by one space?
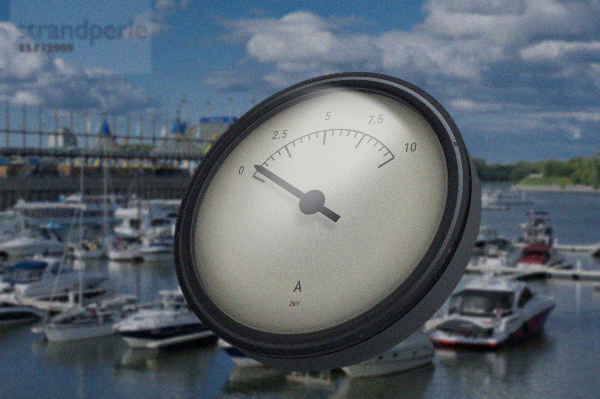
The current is 0.5 A
